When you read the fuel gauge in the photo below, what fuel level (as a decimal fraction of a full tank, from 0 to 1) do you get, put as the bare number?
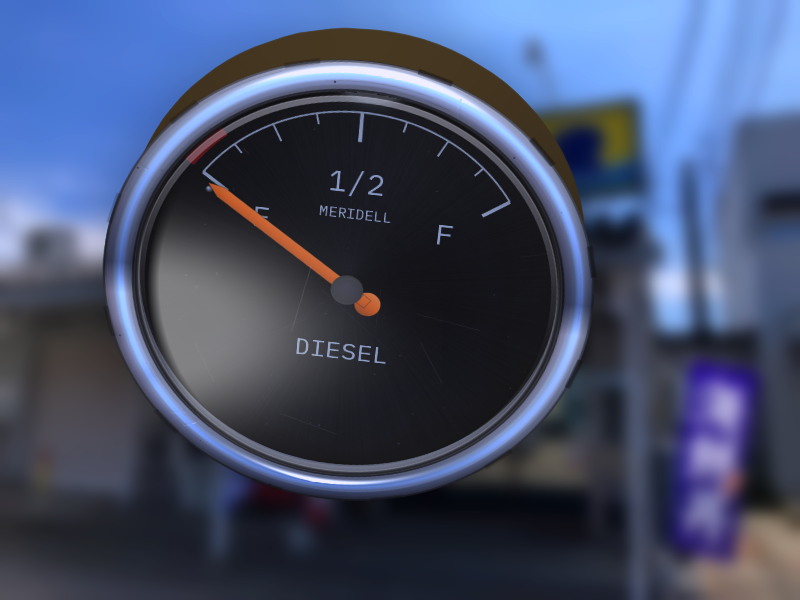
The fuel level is 0
